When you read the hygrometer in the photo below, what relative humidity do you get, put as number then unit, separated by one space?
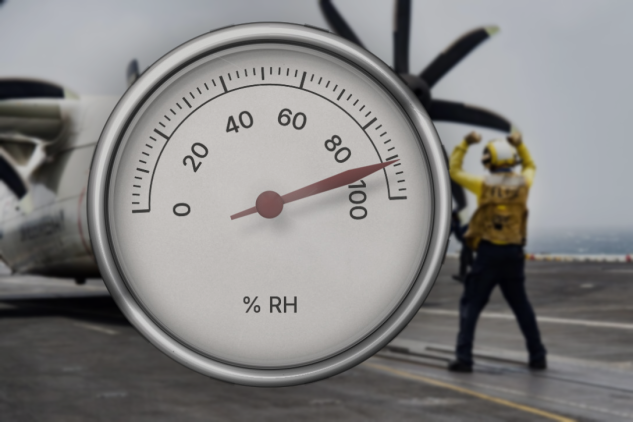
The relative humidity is 91 %
